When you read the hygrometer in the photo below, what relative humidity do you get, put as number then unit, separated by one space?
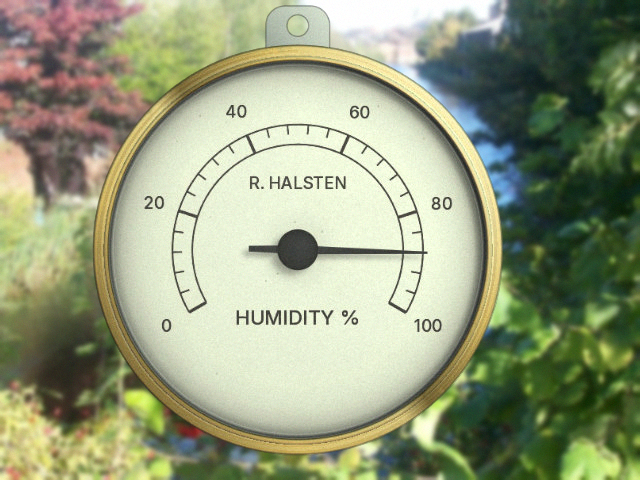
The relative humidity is 88 %
